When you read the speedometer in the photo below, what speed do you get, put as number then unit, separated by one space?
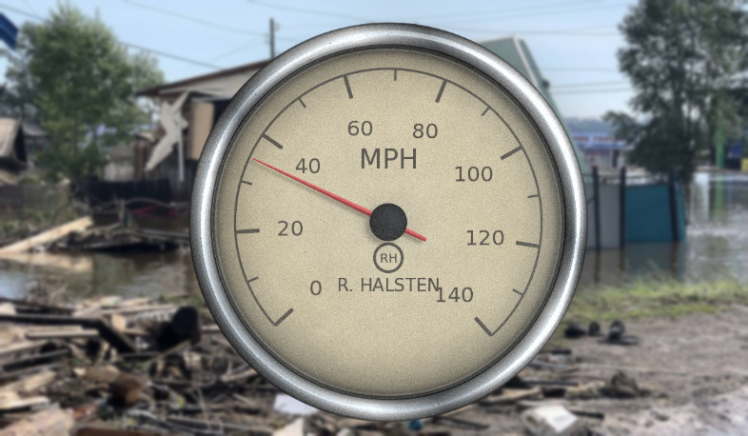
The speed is 35 mph
